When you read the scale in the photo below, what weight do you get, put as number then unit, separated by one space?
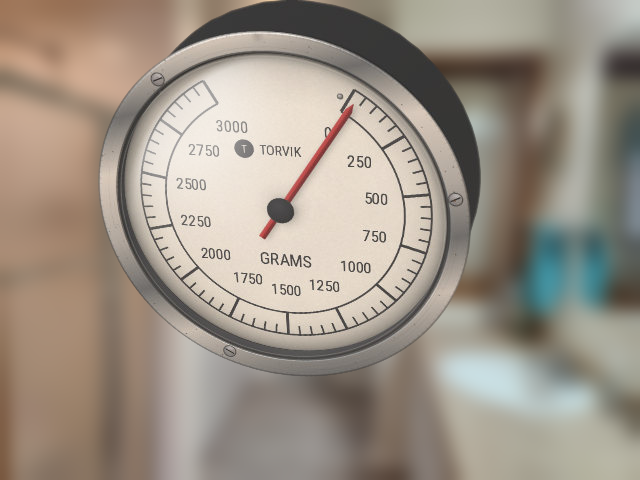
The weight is 25 g
